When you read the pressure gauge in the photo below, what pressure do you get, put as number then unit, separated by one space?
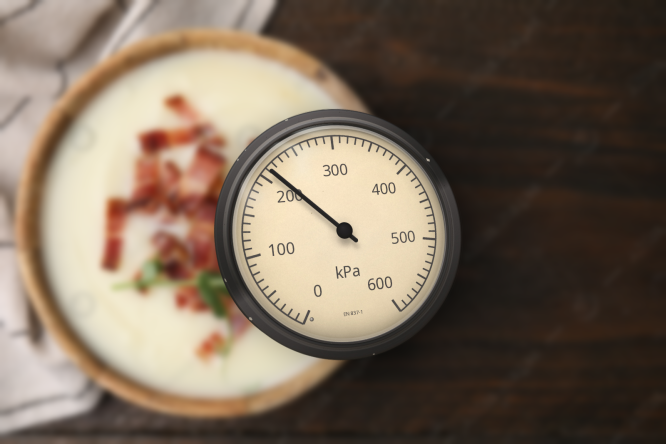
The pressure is 210 kPa
